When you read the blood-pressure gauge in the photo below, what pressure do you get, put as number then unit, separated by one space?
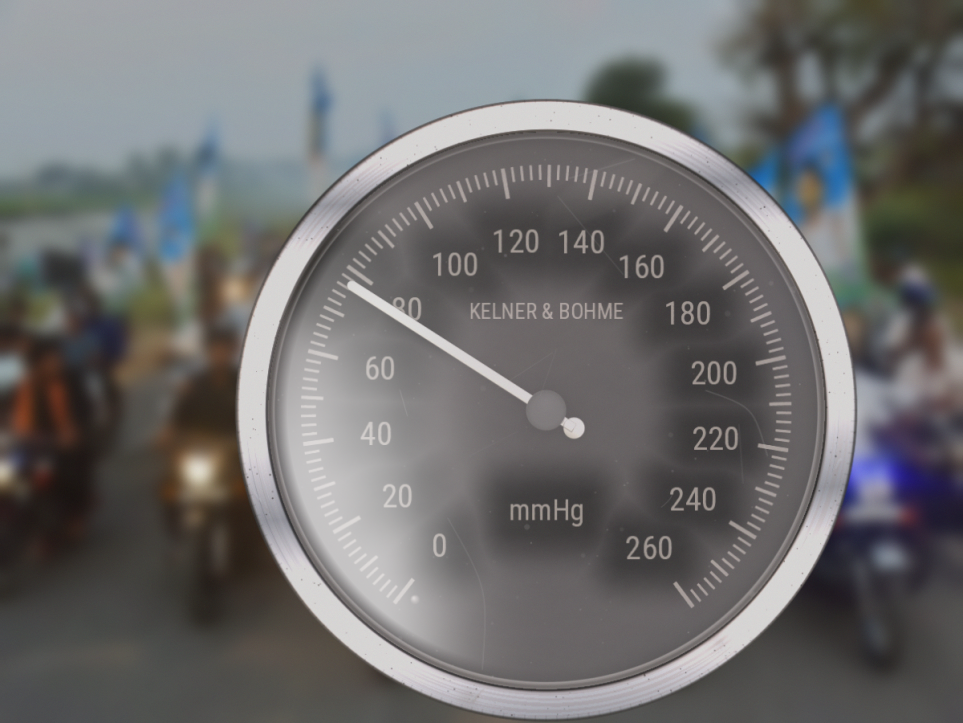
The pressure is 77 mmHg
